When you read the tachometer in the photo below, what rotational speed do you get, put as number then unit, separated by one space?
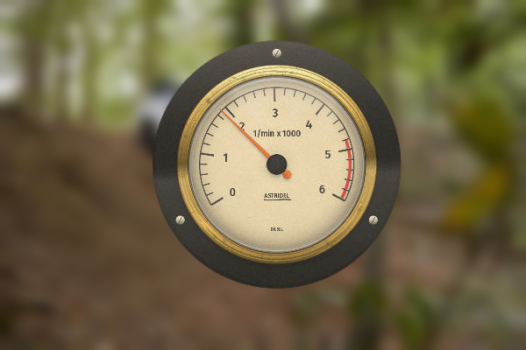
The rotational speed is 1900 rpm
